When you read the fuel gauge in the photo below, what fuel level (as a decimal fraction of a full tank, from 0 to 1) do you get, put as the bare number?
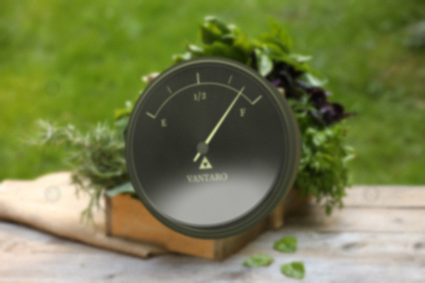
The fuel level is 0.875
